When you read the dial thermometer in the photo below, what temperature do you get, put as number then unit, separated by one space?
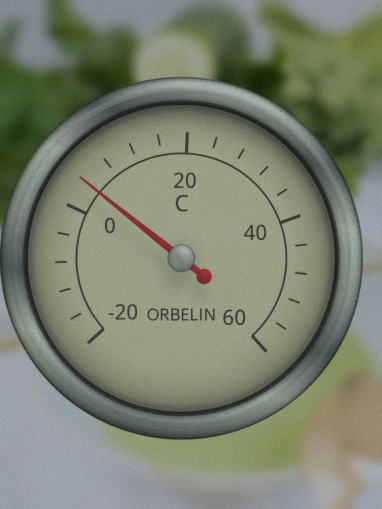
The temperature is 4 °C
